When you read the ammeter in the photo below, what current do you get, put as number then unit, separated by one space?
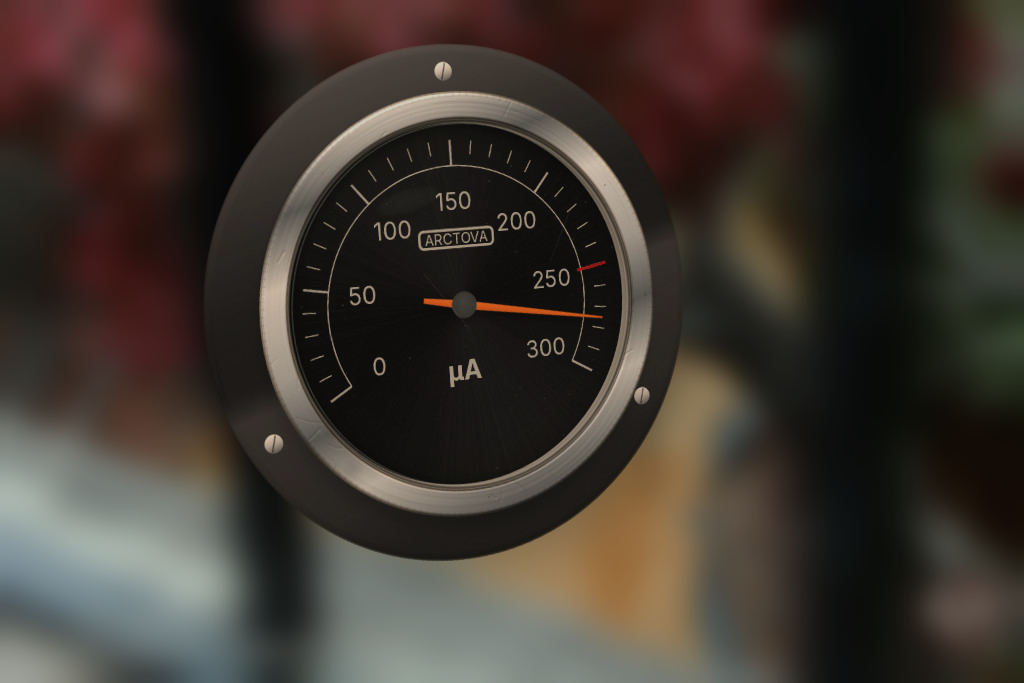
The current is 275 µA
